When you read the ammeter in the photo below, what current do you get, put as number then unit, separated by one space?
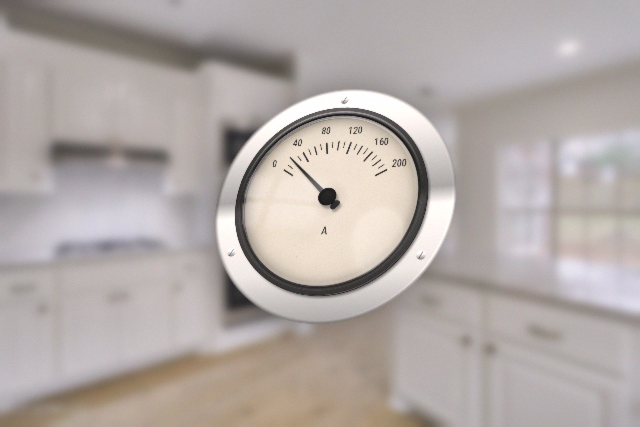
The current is 20 A
